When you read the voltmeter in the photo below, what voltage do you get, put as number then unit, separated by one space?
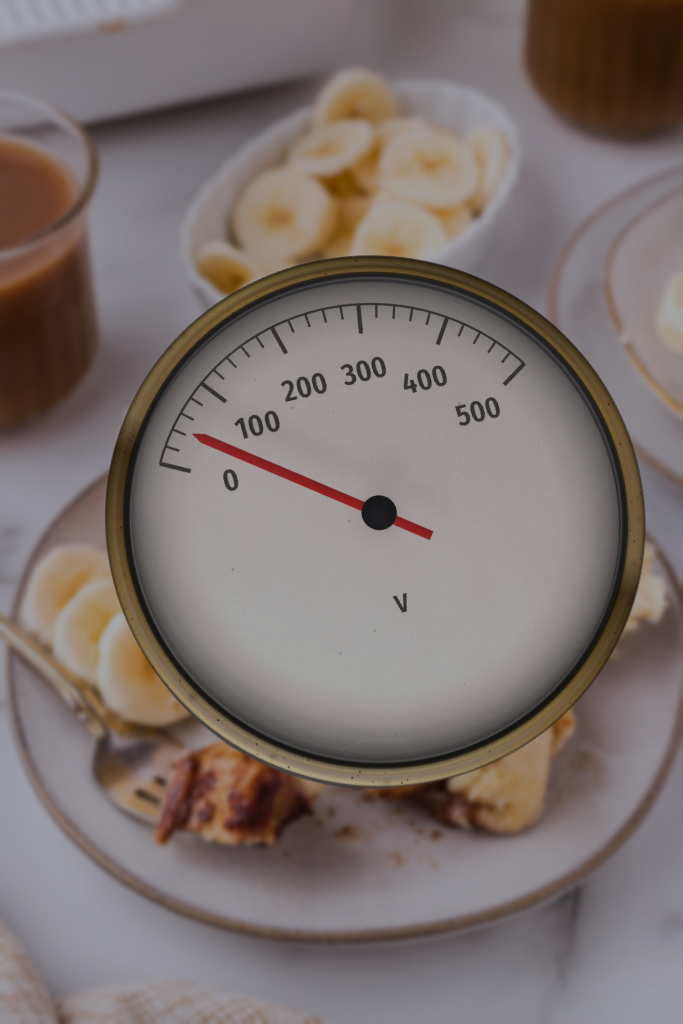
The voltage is 40 V
